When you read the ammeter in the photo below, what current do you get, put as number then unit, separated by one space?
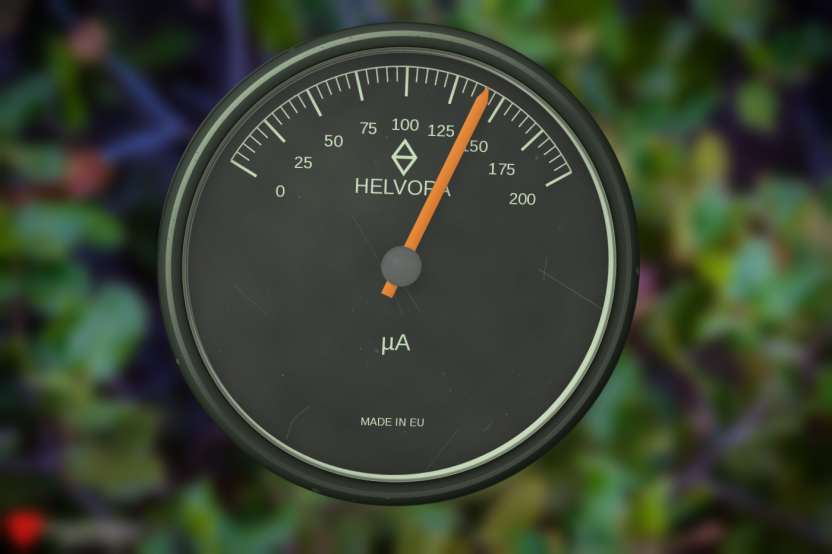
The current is 140 µA
